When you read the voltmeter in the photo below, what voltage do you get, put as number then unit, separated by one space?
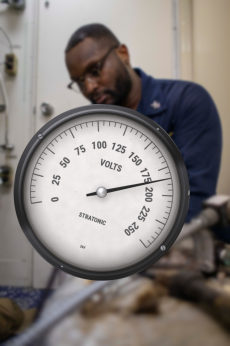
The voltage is 185 V
